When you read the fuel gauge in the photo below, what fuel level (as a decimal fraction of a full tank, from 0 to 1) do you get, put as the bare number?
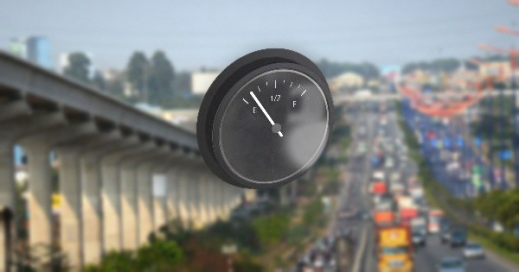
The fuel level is 0.125
